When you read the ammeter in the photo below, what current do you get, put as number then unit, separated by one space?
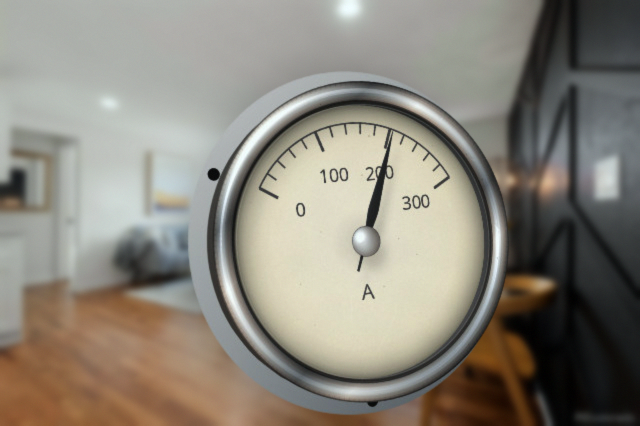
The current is 200 A
